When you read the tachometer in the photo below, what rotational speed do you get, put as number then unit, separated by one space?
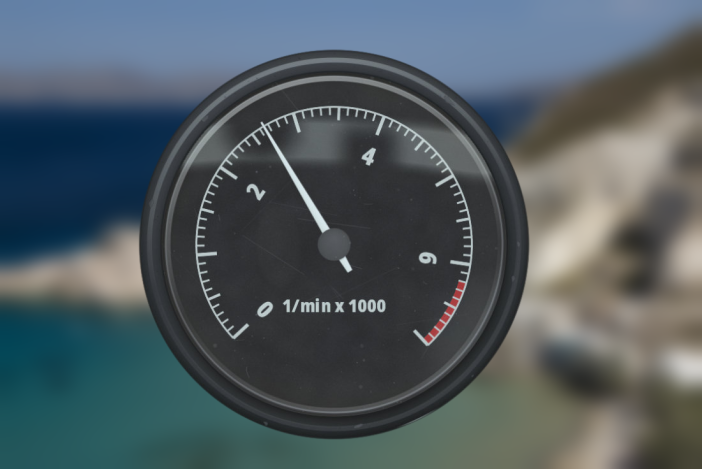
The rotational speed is 2650 rpm
